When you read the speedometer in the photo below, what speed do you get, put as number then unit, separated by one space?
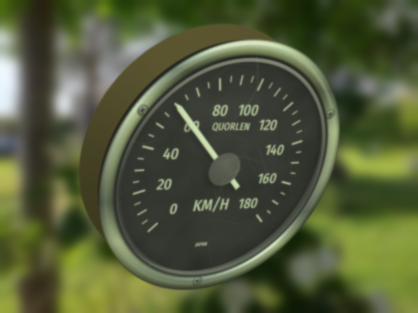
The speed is 60 km/h
